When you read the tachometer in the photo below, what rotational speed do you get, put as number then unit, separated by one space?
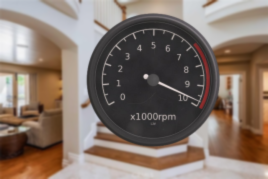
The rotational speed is 9750 rpm
